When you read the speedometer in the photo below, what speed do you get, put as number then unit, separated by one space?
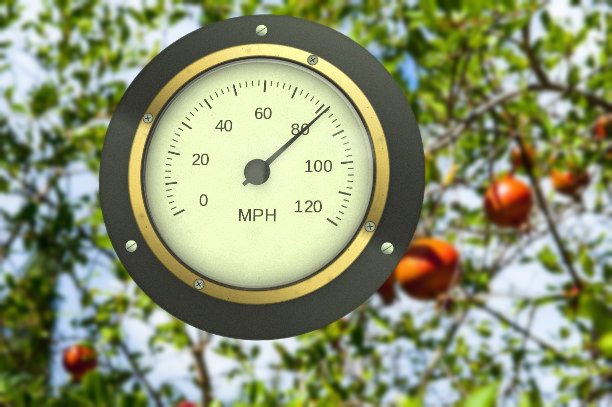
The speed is 82 mph
